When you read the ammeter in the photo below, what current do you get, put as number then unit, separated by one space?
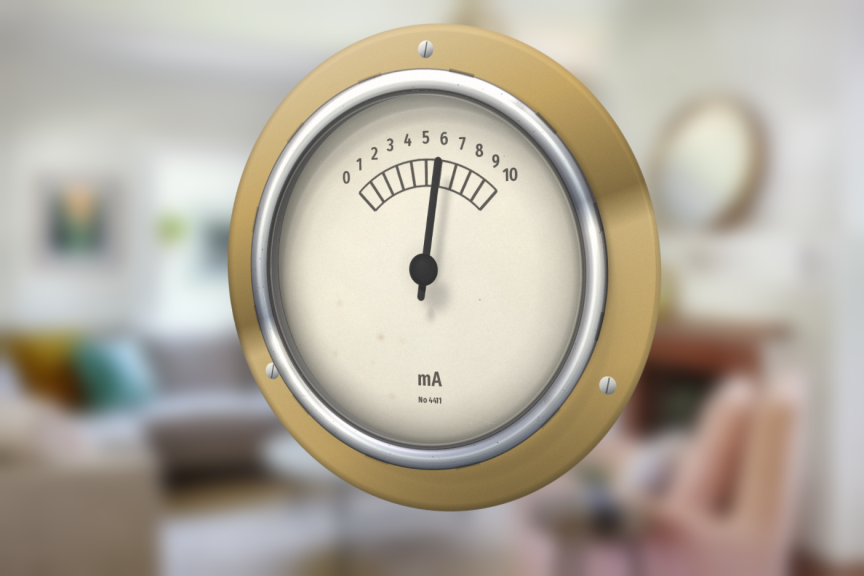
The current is 6 mA
